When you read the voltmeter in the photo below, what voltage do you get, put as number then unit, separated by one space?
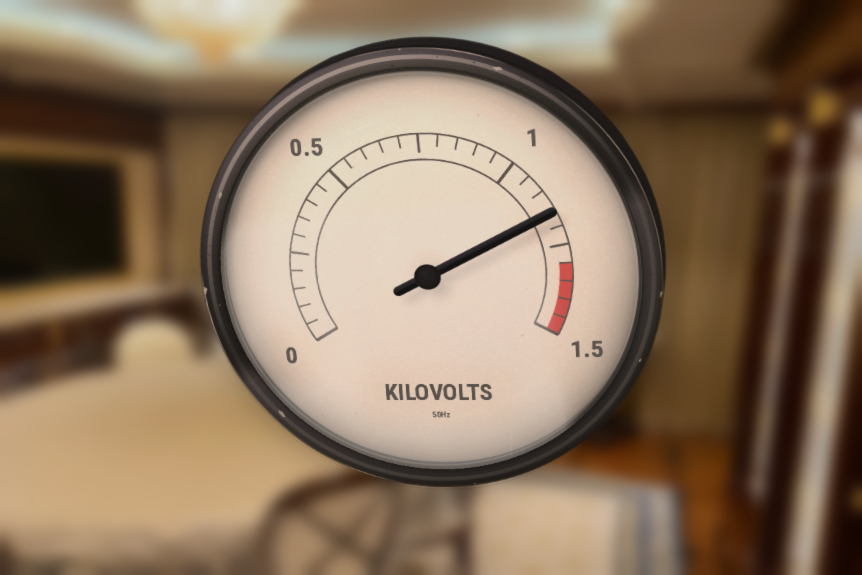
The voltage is 1.15 kV
